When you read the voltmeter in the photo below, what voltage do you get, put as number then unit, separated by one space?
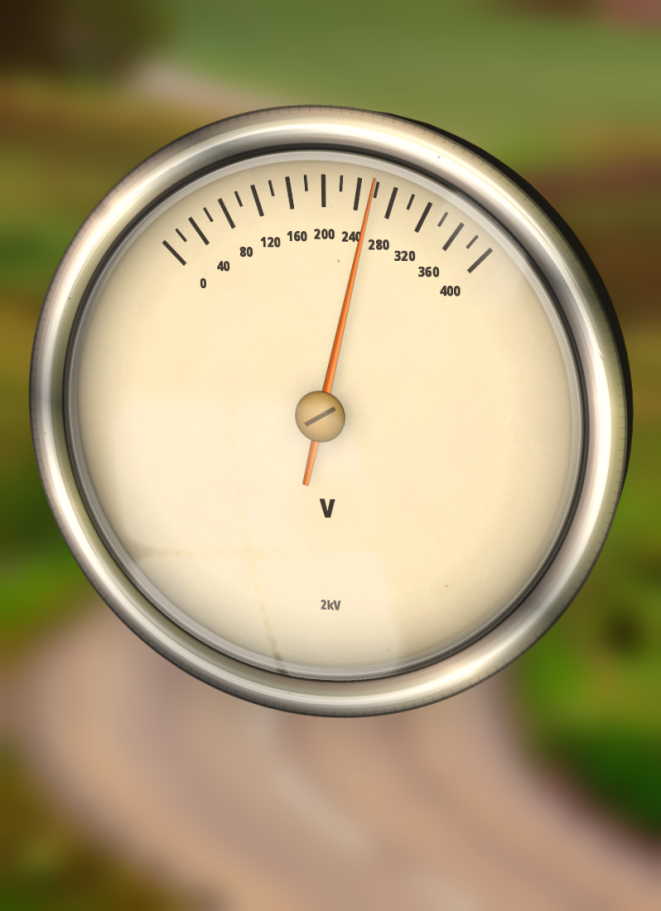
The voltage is 260 V
